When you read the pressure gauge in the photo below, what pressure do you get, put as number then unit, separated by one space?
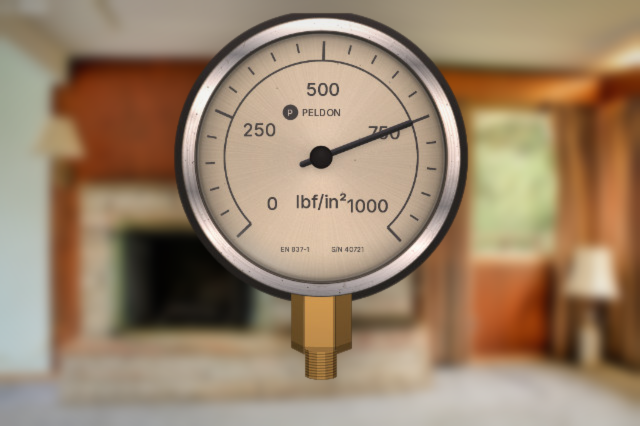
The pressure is 750 psi
